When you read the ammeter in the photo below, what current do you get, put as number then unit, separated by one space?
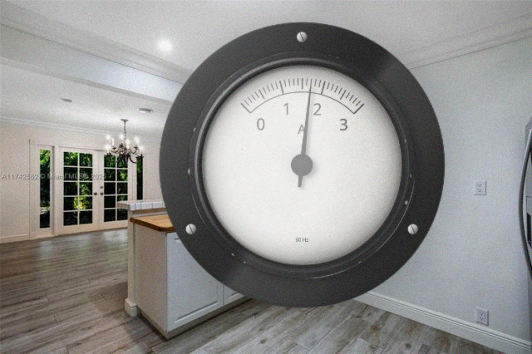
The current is 1.7 A
